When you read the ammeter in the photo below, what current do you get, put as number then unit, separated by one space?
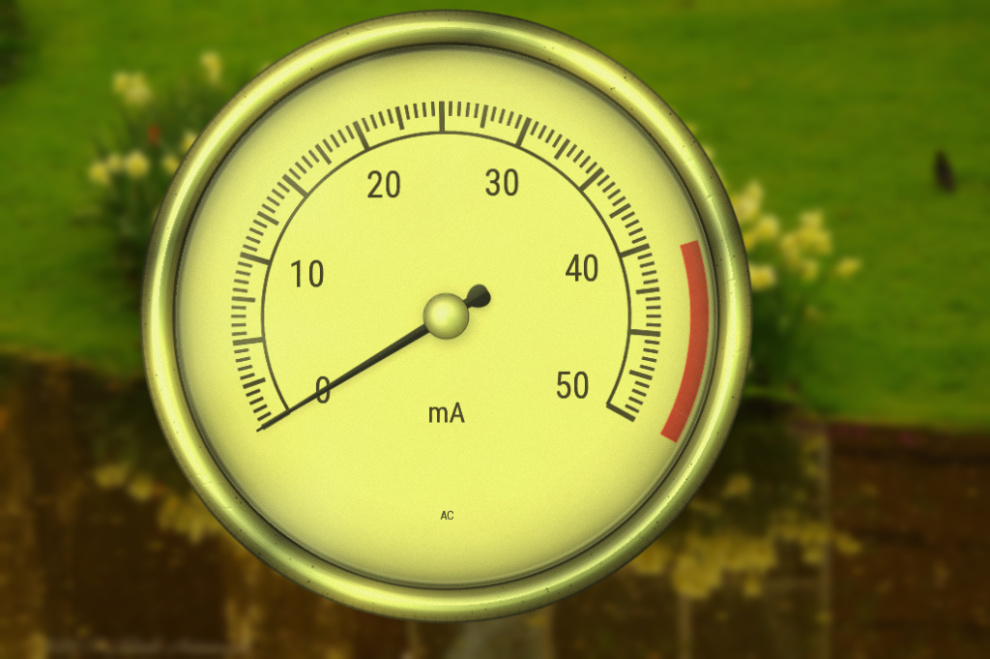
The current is 0 mA
